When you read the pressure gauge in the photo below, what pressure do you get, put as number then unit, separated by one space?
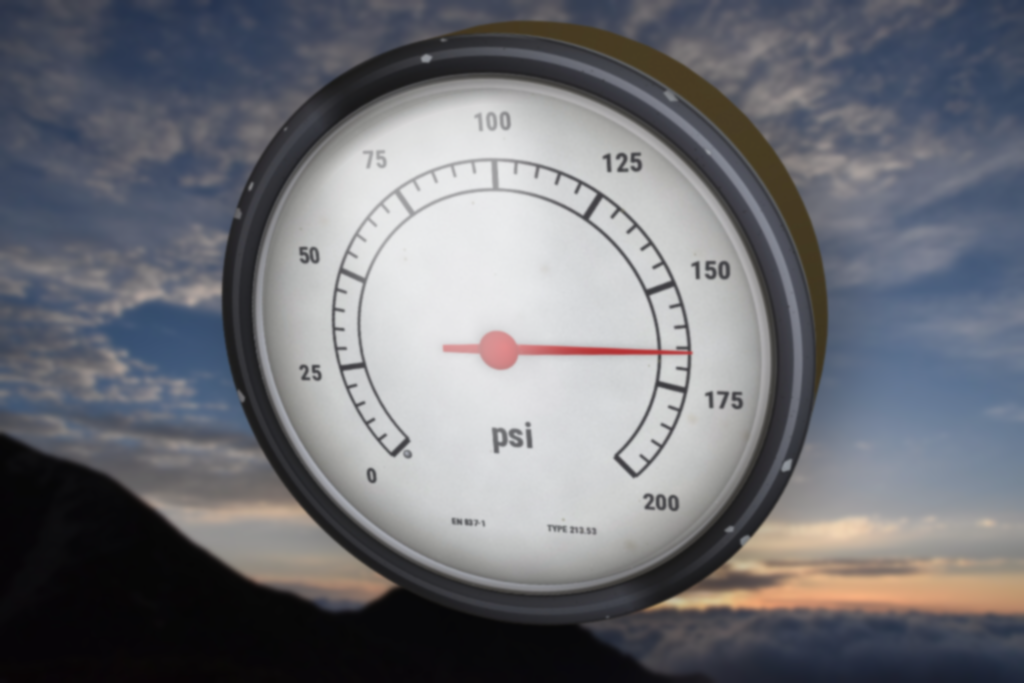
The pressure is 165 psi
